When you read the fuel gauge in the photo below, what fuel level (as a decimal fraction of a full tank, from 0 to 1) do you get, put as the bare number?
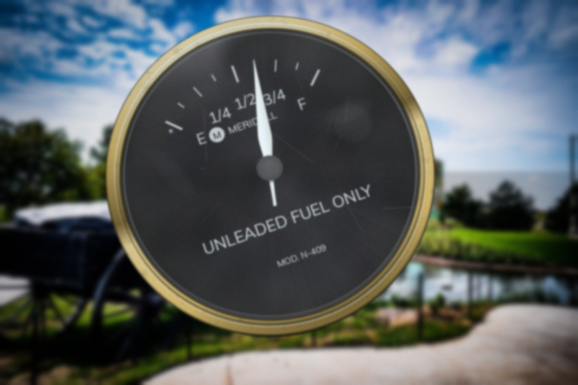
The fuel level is 0.625
